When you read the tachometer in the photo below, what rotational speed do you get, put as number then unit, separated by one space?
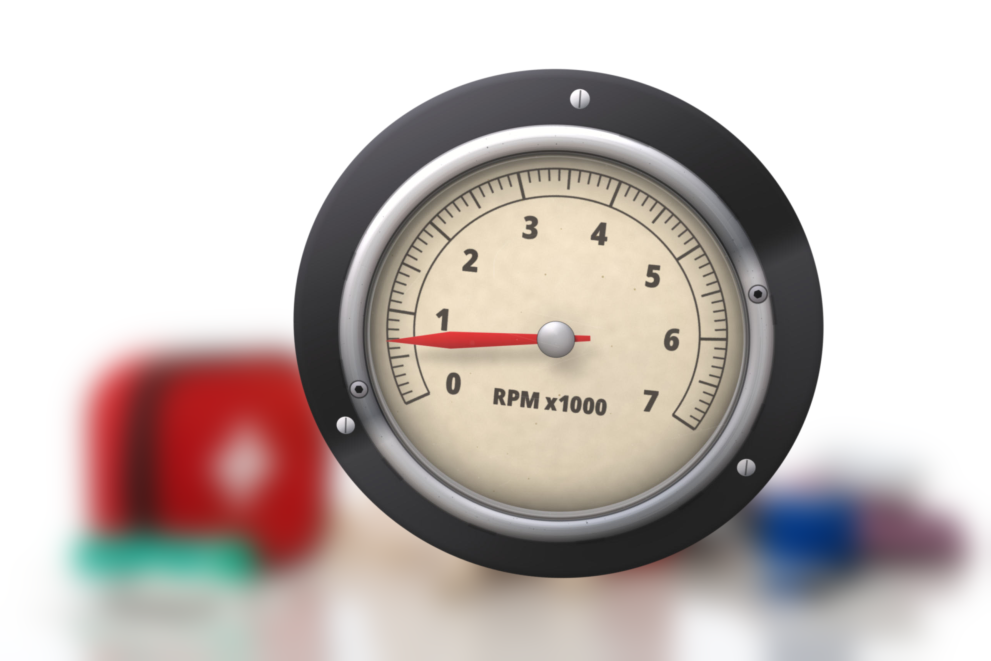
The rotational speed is 700 rpm
